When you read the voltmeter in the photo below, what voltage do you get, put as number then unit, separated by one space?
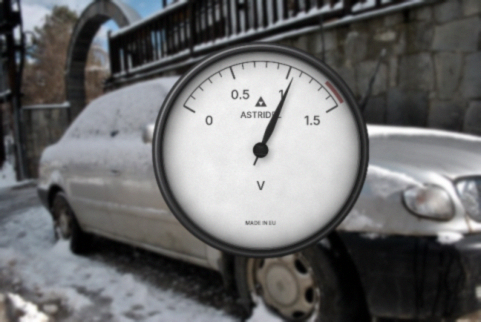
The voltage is 1.05 V
